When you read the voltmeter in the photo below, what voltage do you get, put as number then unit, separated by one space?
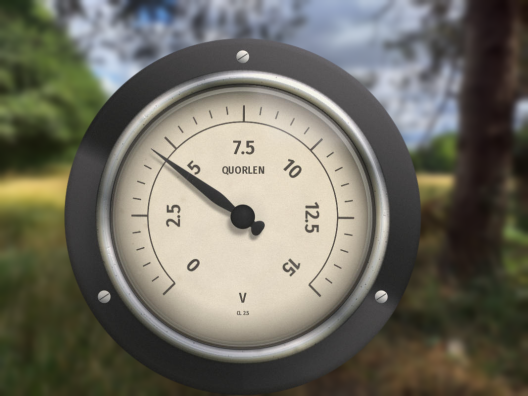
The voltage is 4.5 V
